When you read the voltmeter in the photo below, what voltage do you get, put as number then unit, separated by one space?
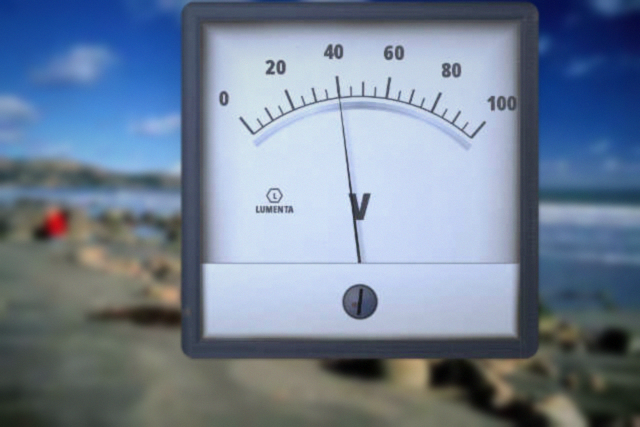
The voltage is 40 V
